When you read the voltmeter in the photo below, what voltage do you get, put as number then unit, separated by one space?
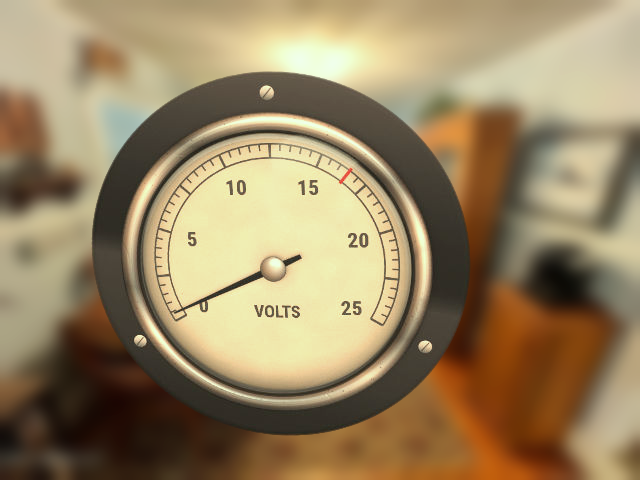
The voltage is 0.5 V
